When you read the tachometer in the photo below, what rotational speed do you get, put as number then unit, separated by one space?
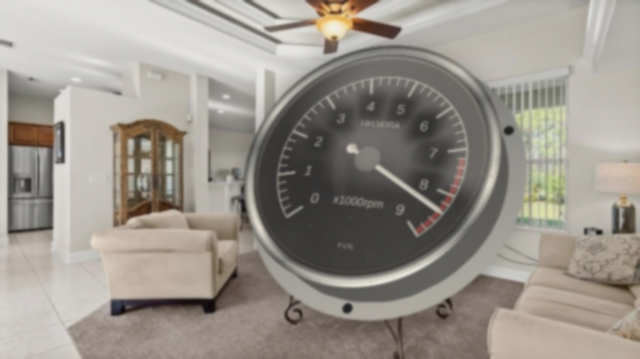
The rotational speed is 8400 rpm
